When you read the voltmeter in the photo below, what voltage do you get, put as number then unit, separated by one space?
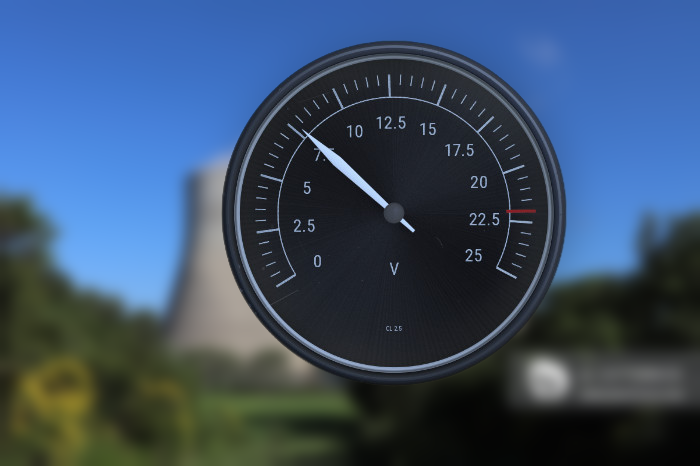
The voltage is 7.75 V
